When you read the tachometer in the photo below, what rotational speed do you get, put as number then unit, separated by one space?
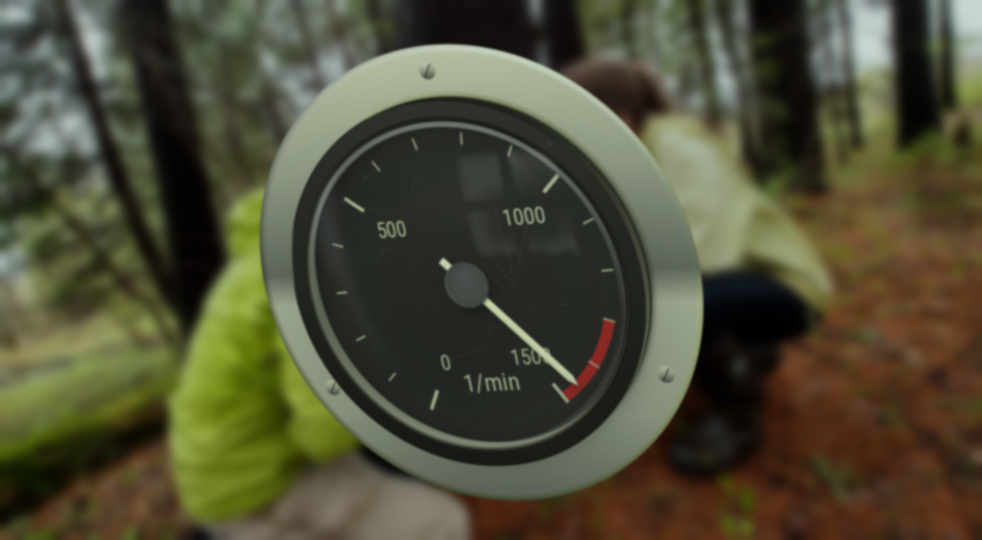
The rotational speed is 1450 rpm
